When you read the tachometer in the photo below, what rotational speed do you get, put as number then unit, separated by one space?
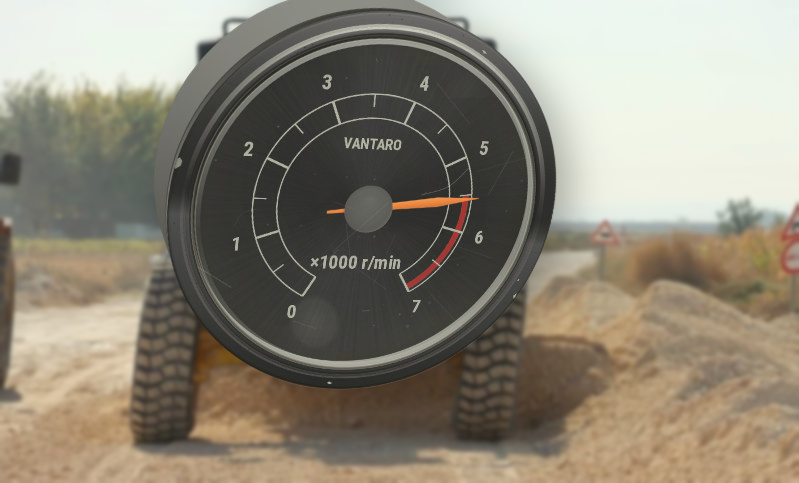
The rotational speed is 5500 rpm
